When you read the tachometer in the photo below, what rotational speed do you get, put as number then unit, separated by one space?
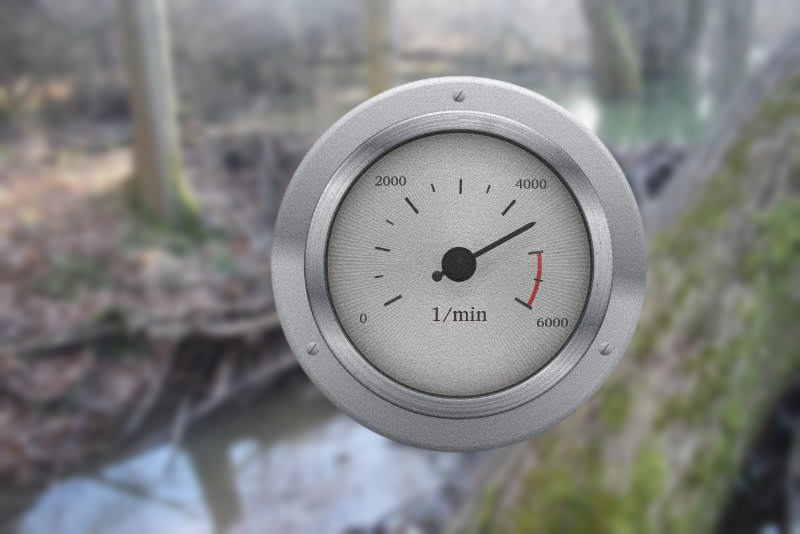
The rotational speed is 4500 rpm
